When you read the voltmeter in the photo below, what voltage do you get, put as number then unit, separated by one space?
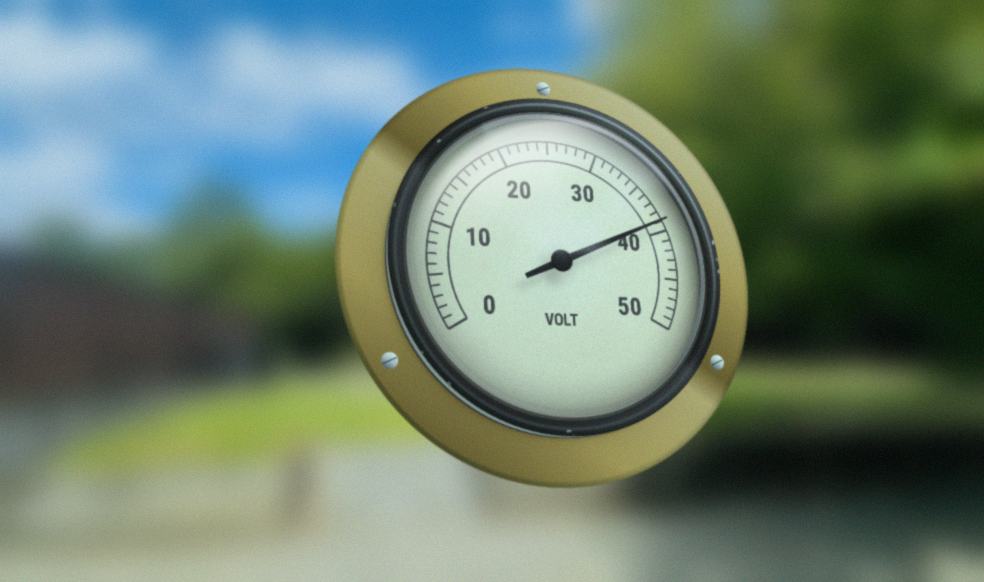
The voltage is 39 V
